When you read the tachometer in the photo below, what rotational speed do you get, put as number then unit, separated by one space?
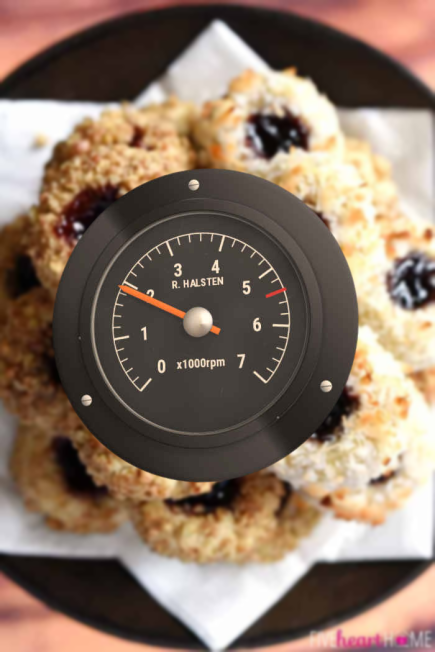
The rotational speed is 1900 rpm
